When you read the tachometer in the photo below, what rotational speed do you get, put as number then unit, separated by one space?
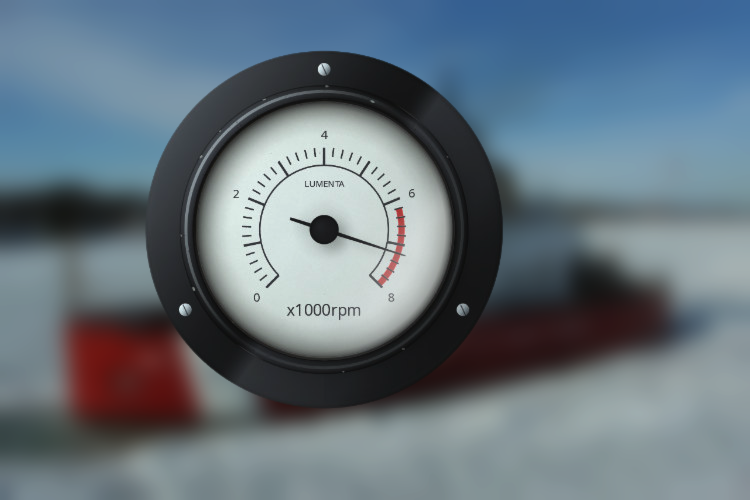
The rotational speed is 7200 rpm
